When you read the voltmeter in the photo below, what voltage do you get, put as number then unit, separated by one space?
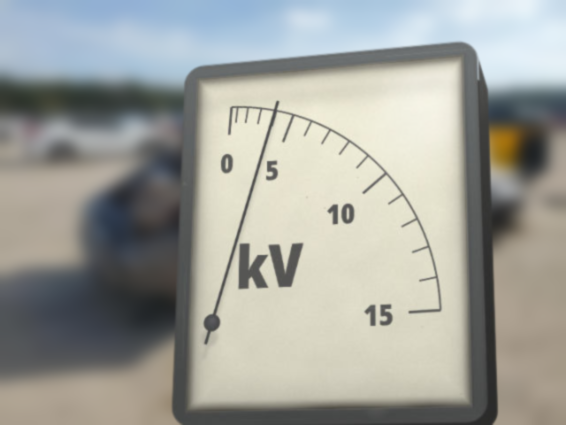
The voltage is 4 kV
